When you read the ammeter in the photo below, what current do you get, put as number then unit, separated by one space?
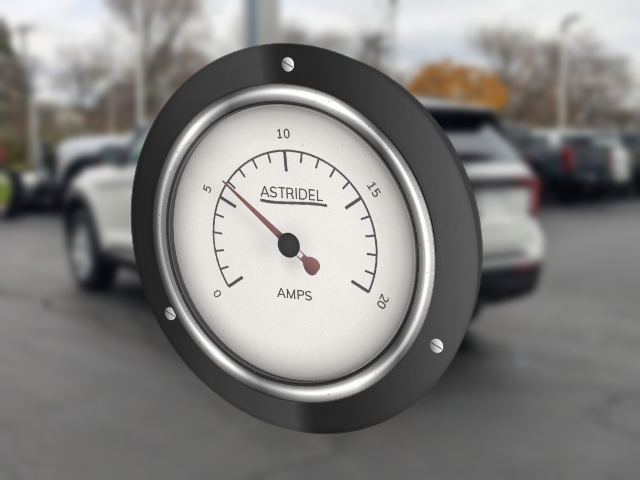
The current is 6 A
